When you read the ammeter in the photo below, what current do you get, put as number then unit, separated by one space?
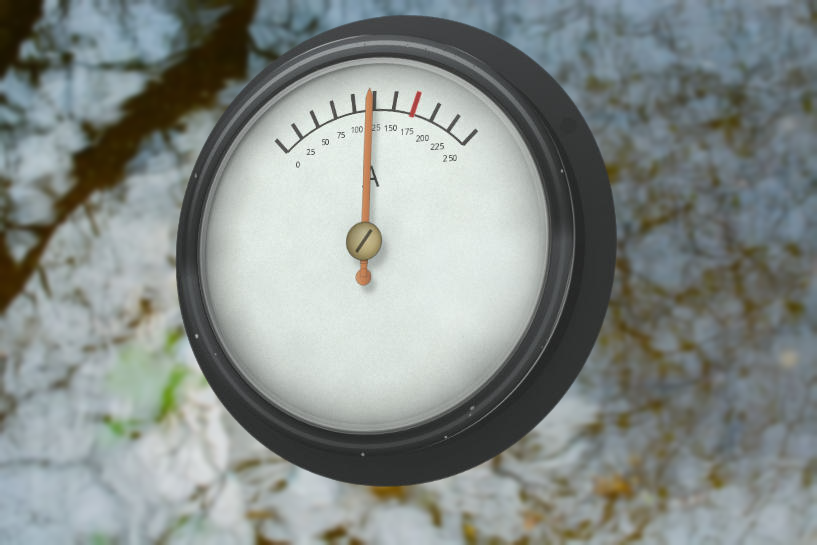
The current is 125 A
